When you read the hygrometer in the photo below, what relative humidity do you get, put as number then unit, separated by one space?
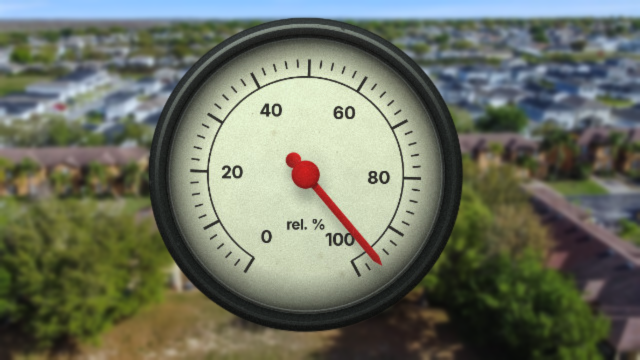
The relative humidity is 96 %
